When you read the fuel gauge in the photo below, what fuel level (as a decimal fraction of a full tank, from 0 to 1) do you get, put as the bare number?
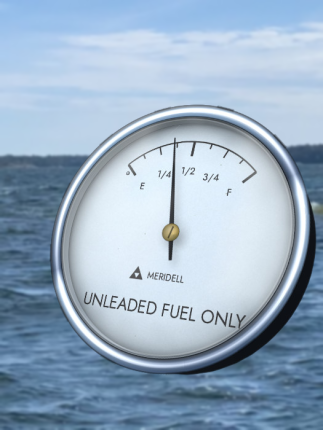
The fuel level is 0.375
